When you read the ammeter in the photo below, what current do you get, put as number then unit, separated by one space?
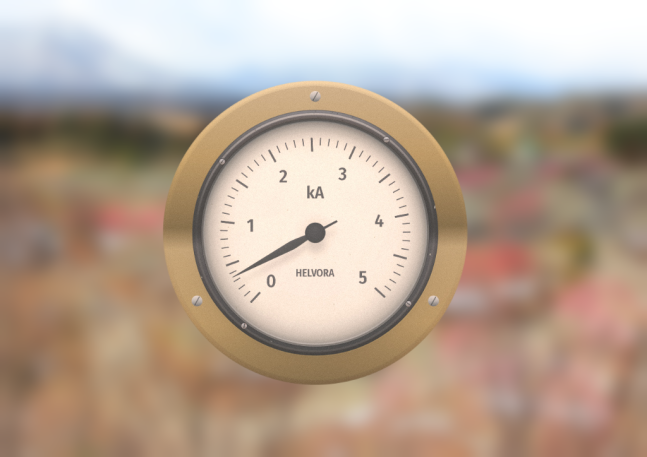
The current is 0.35 kA
